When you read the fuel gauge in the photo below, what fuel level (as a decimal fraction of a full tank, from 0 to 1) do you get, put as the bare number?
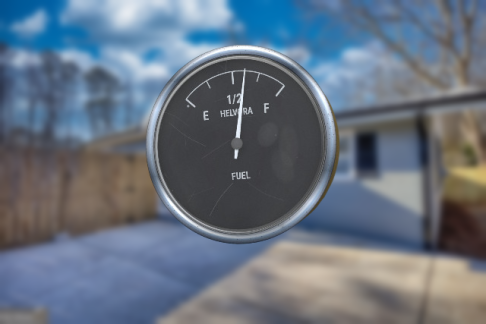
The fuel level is 0.625
